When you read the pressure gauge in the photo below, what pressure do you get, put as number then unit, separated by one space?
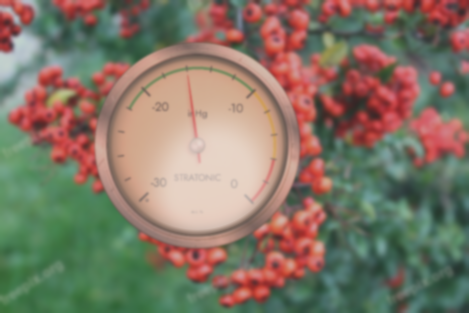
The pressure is -16 inHg
